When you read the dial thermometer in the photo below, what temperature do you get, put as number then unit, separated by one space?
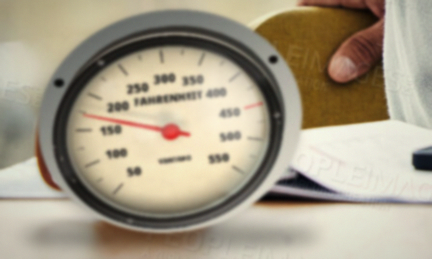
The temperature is 175 °F
